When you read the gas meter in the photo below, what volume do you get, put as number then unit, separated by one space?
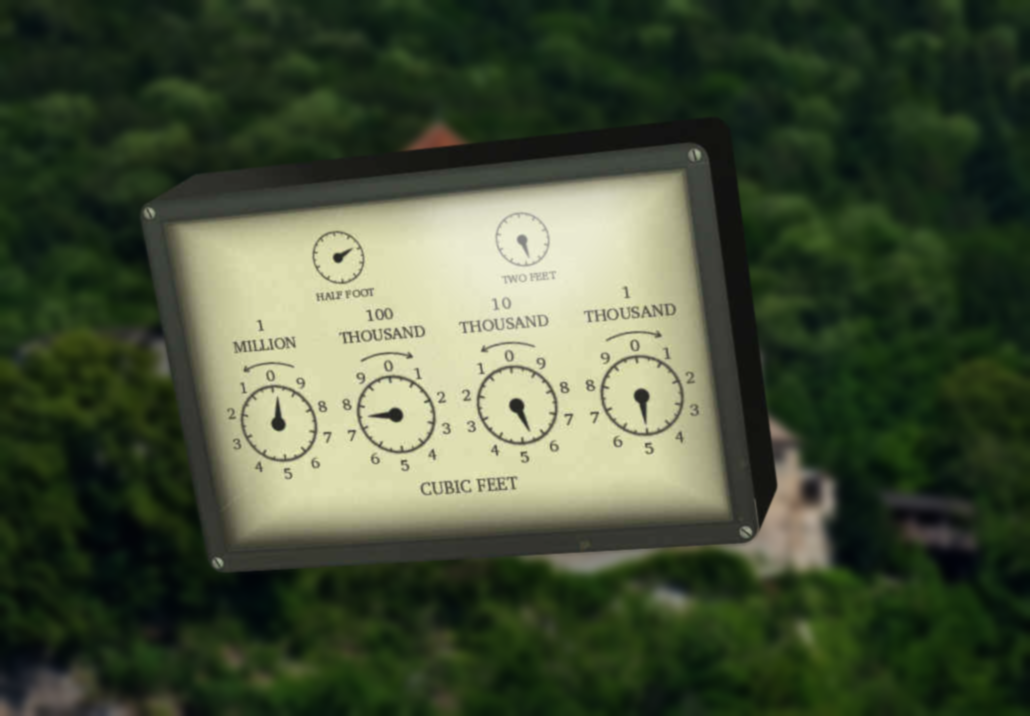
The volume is 975500 ft³
